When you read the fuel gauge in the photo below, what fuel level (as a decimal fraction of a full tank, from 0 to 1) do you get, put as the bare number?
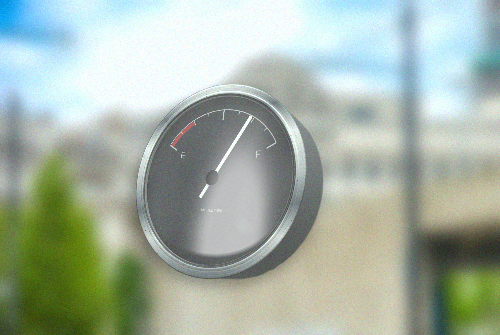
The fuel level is 0.75
